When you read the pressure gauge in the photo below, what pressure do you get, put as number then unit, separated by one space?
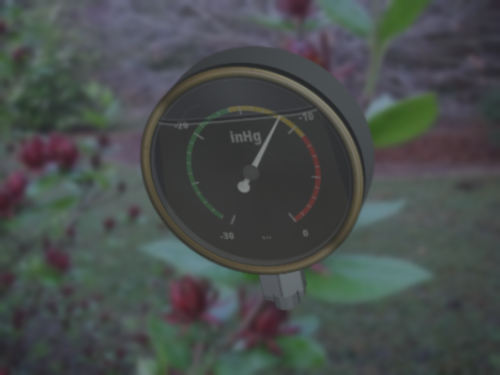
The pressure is -11.5 inHg
